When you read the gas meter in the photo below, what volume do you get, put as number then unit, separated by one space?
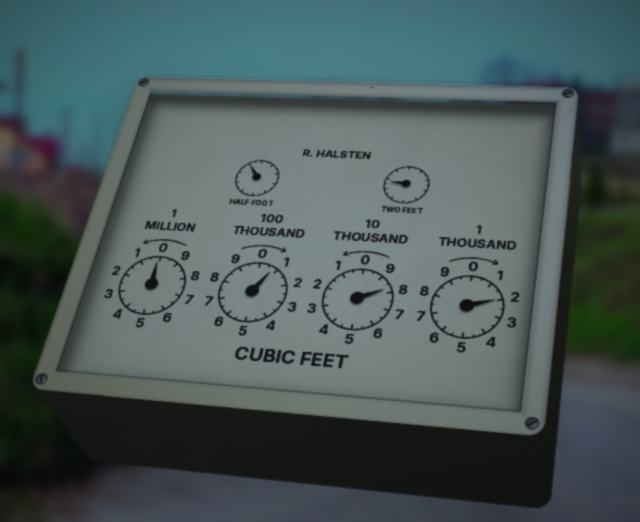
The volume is 8200 ft³
